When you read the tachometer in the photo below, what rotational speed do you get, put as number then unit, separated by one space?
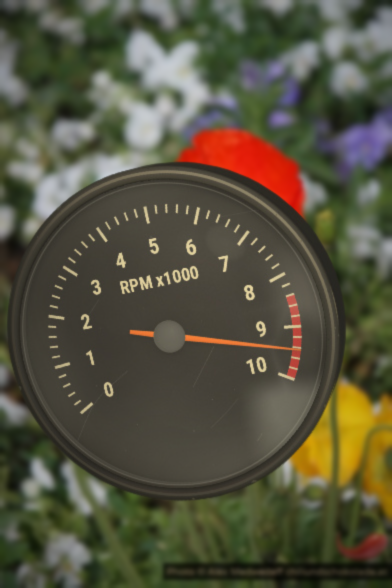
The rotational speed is 9400 rpm
